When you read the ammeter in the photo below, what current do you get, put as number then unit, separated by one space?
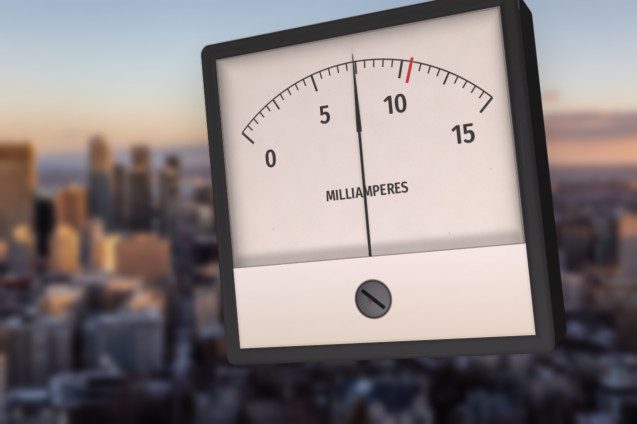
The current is 7.5 mA
